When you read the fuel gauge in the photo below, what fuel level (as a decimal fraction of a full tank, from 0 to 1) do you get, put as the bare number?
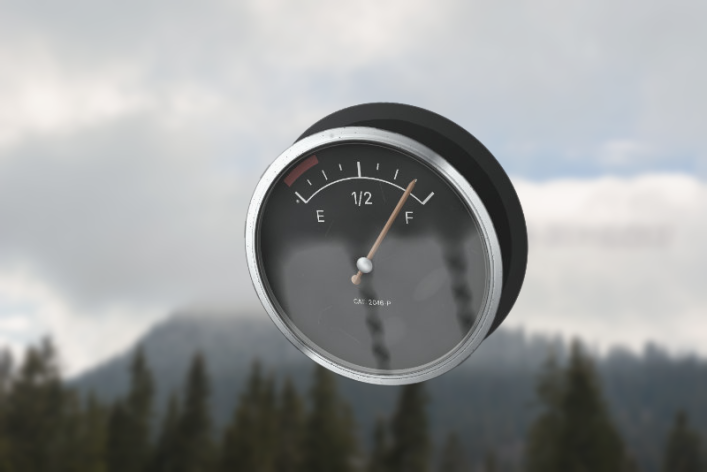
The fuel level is 0.875
